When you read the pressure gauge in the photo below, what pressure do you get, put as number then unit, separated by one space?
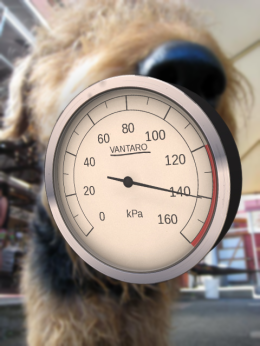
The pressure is 140 kPa
